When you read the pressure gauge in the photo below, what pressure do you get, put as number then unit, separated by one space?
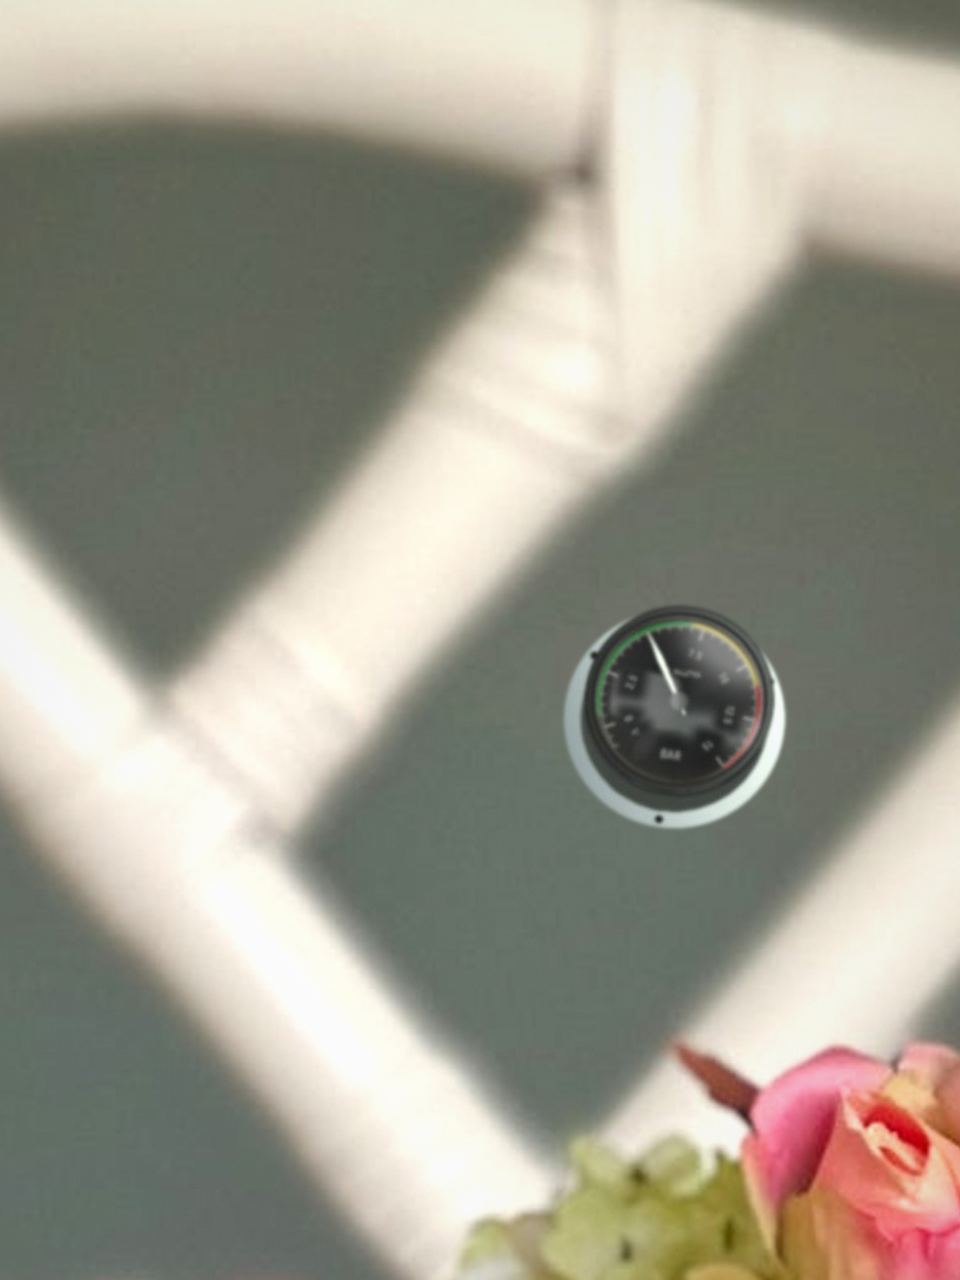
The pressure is 5 bar
